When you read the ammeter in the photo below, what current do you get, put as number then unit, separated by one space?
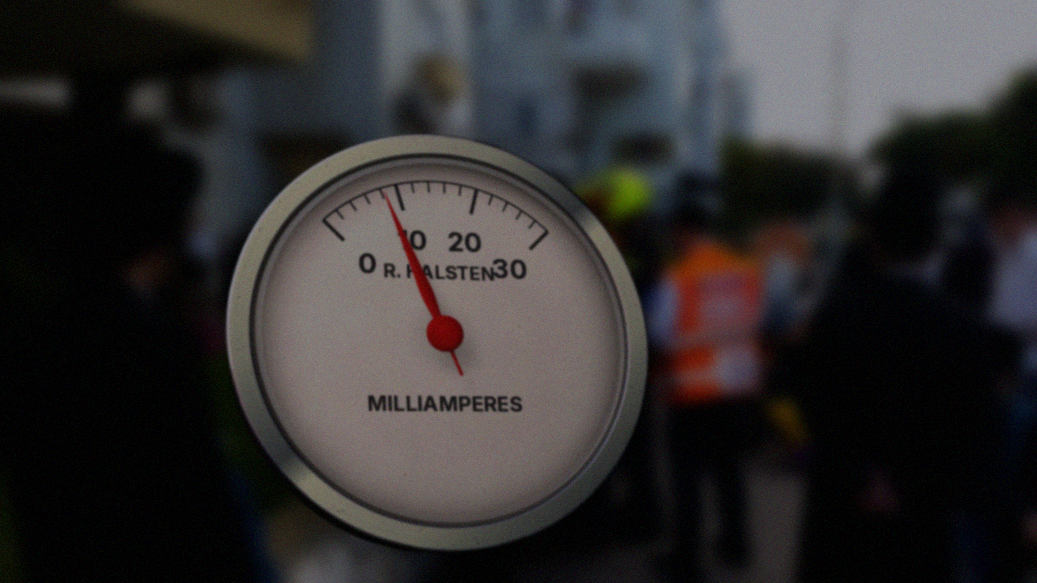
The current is 8 mA
